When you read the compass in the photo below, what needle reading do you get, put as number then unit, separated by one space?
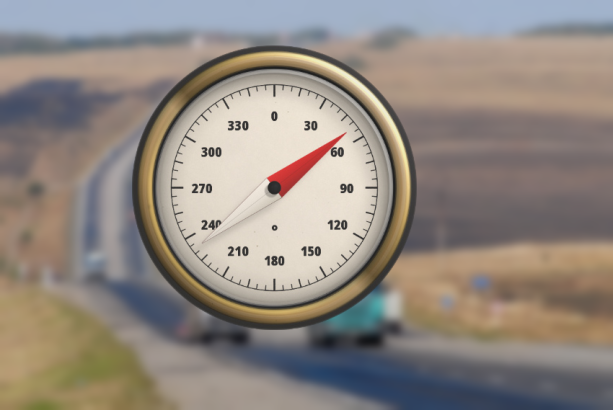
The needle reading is 52.5 °
